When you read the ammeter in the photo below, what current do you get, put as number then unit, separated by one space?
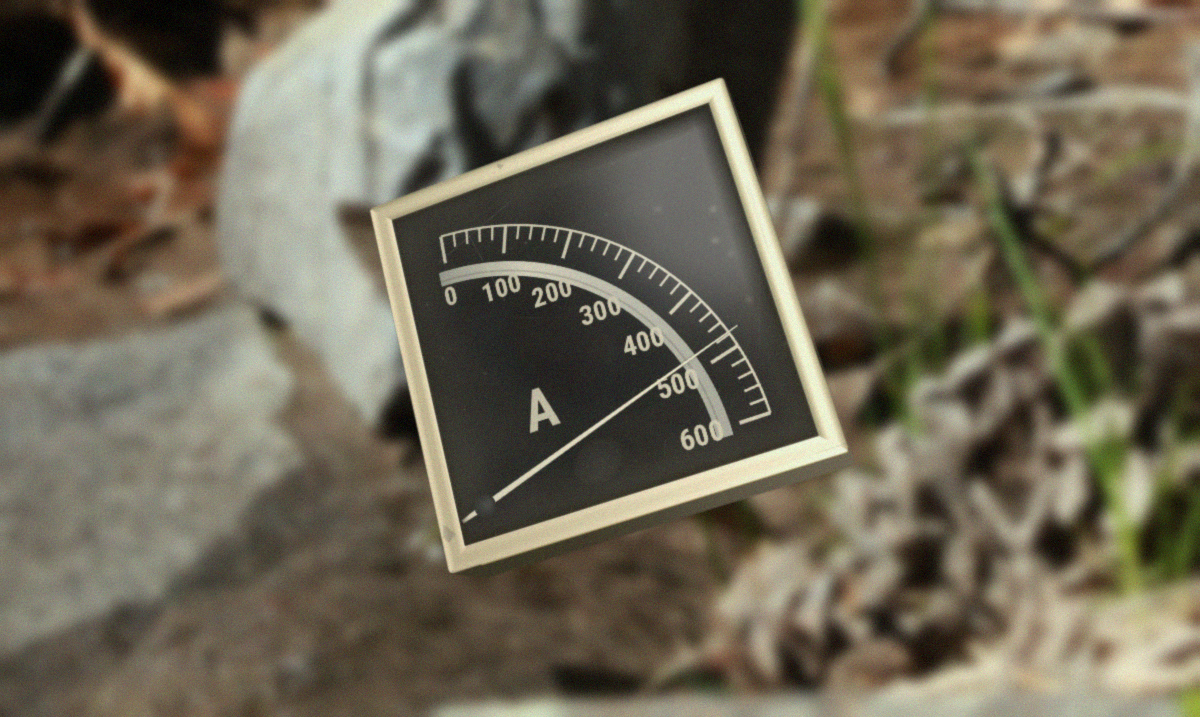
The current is 480 A
